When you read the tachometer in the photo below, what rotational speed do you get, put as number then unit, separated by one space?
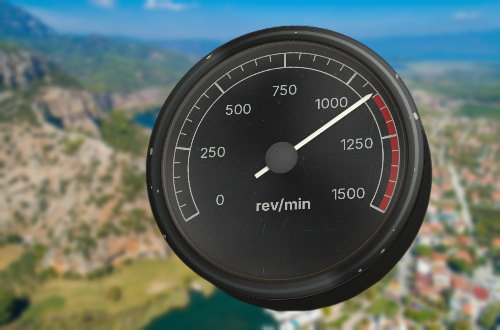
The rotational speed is 1100 rpm
